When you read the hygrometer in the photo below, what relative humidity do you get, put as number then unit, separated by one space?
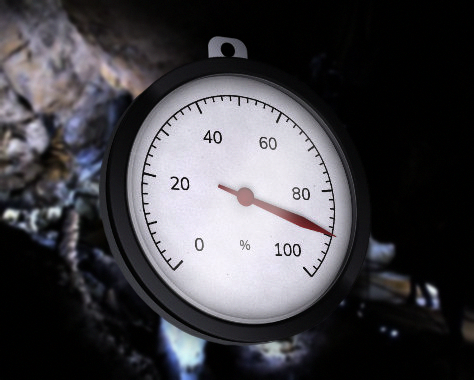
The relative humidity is 90 %
